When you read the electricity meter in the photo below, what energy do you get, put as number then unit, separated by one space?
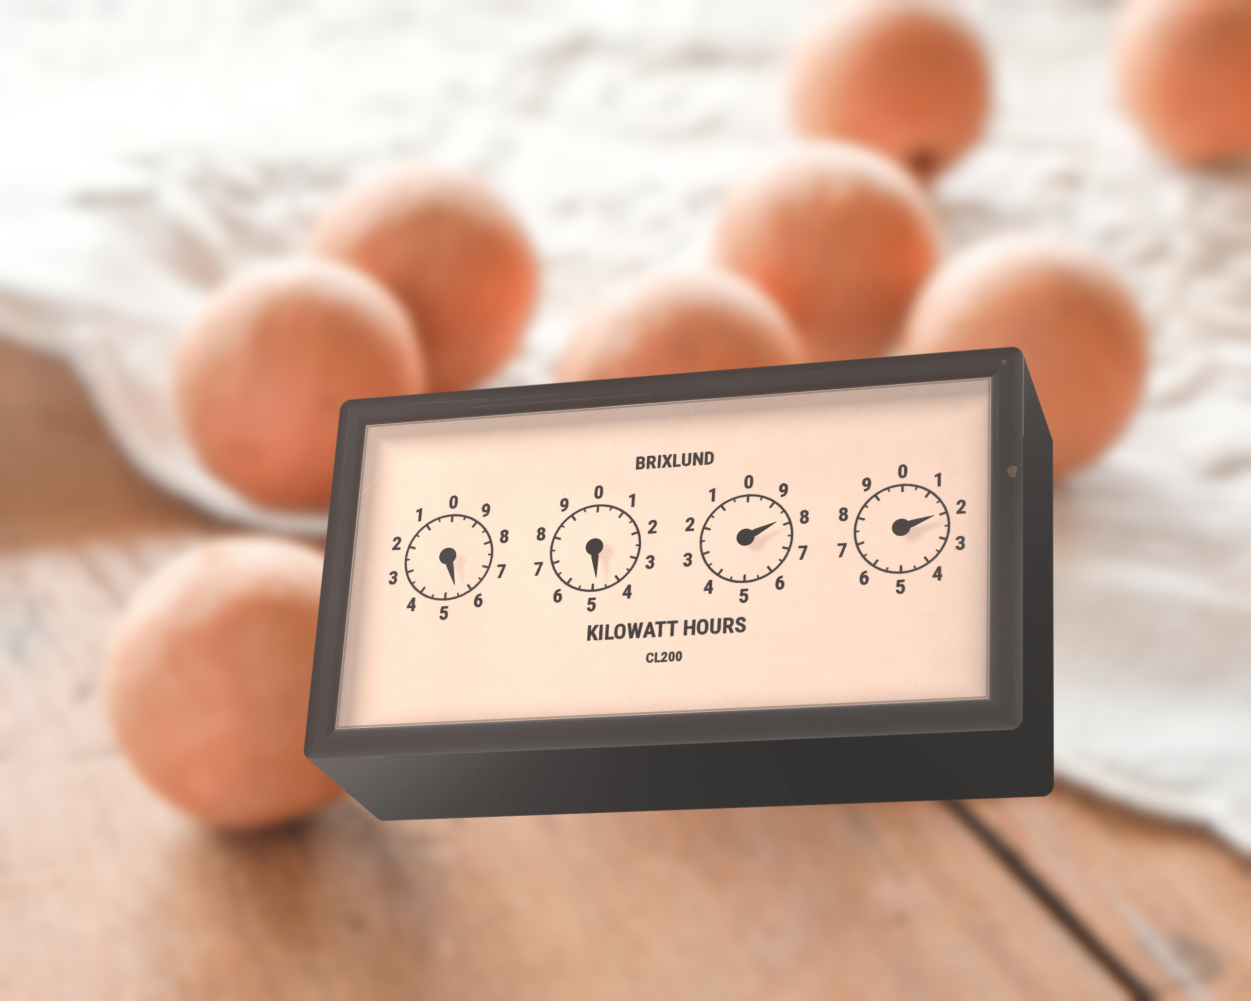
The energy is 5482 kWh
